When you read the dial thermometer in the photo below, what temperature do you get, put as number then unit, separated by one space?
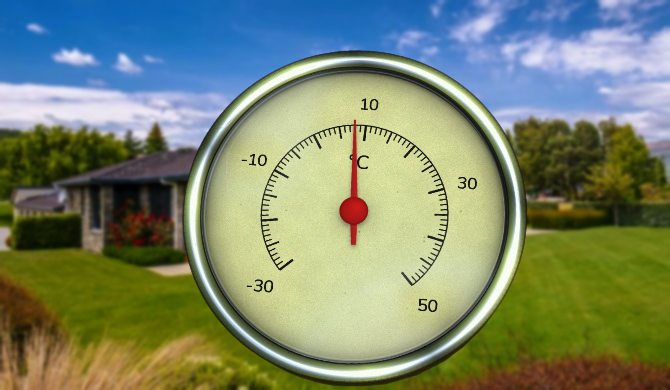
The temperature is 8 °C
